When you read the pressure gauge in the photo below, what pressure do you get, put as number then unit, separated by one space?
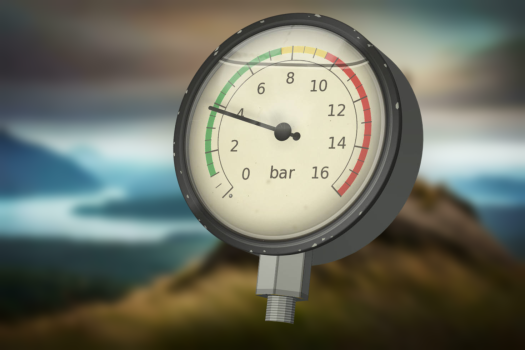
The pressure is 3.75 bar
